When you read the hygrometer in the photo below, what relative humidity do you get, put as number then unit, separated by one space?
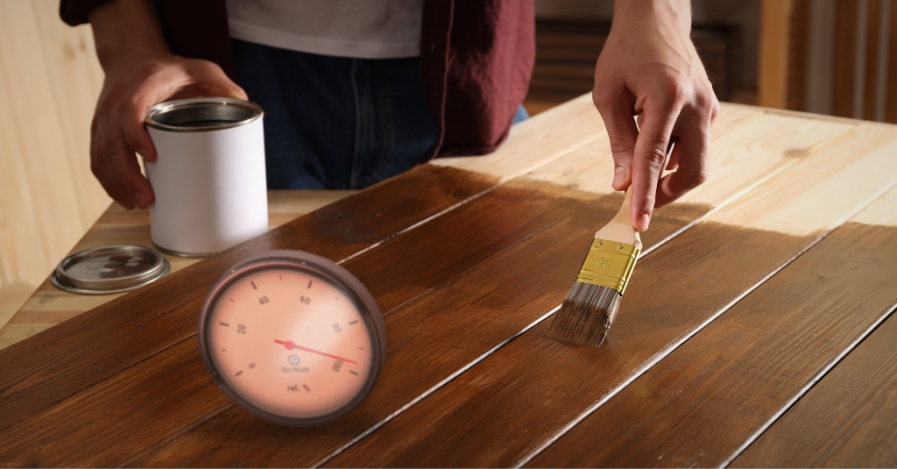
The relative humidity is 95 %
